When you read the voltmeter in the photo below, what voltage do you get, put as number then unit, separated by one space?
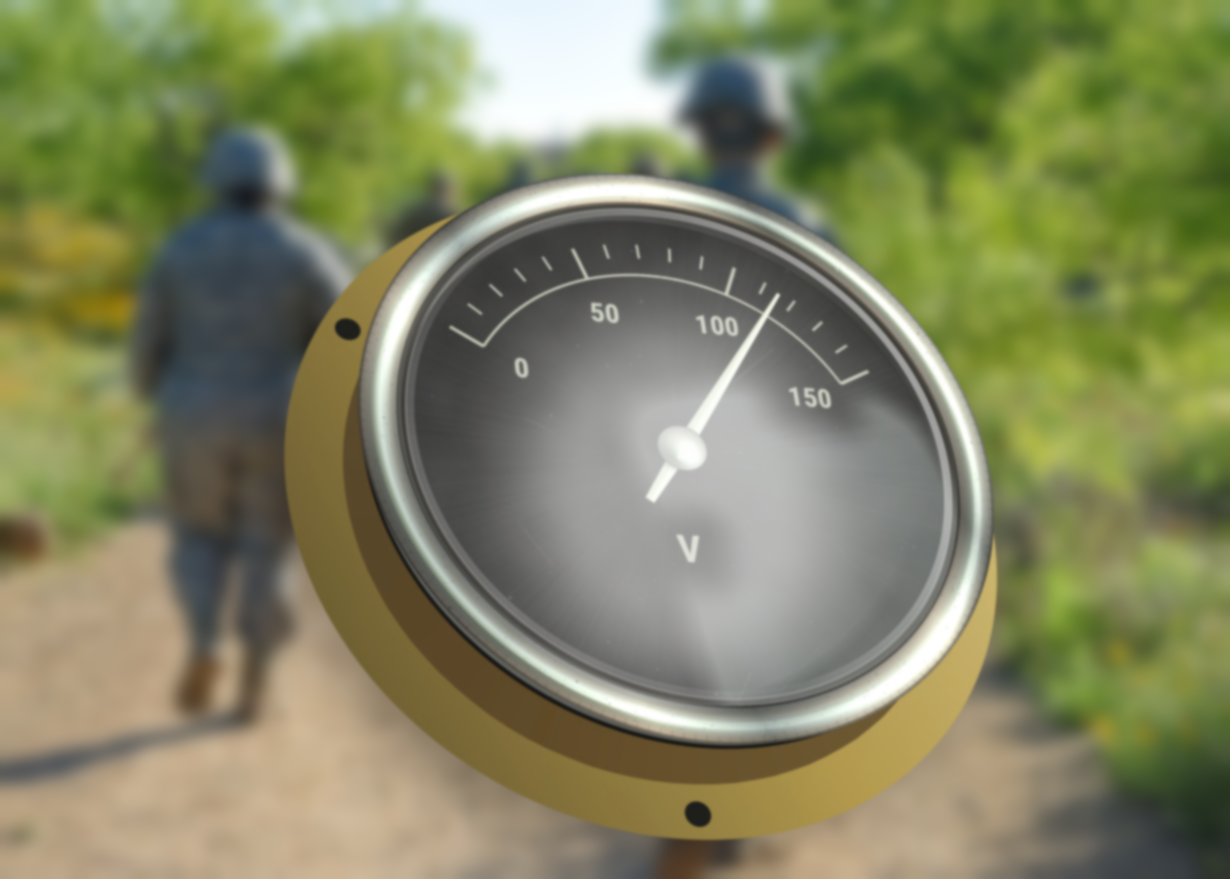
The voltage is 115 V
